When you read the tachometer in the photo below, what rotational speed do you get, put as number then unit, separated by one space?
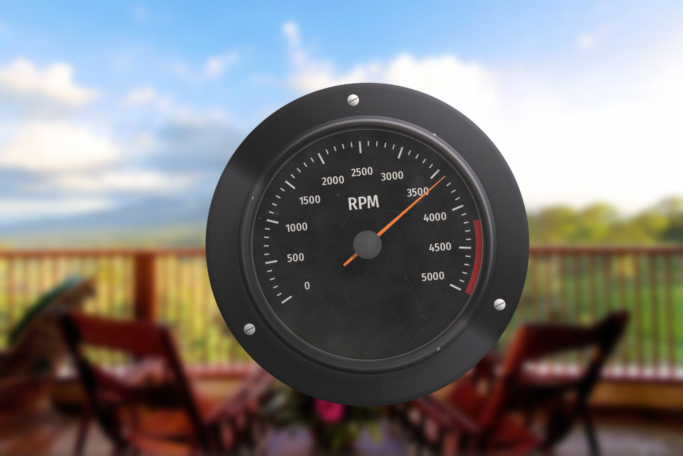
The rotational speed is 3600 rpm
